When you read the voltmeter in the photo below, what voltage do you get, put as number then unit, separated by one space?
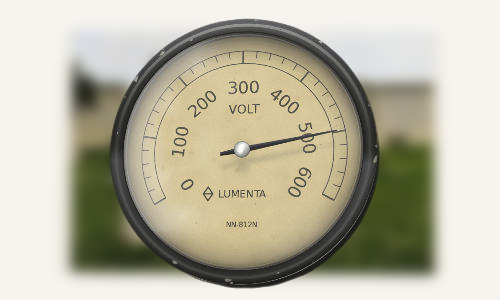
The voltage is 500 V
